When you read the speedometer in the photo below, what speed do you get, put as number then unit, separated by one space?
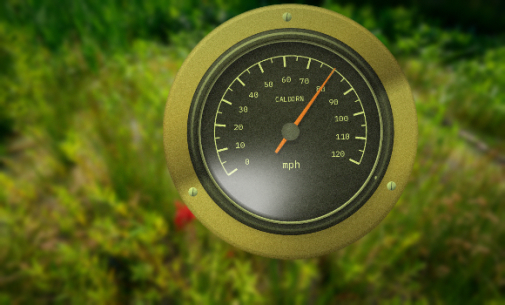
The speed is 80 mph
